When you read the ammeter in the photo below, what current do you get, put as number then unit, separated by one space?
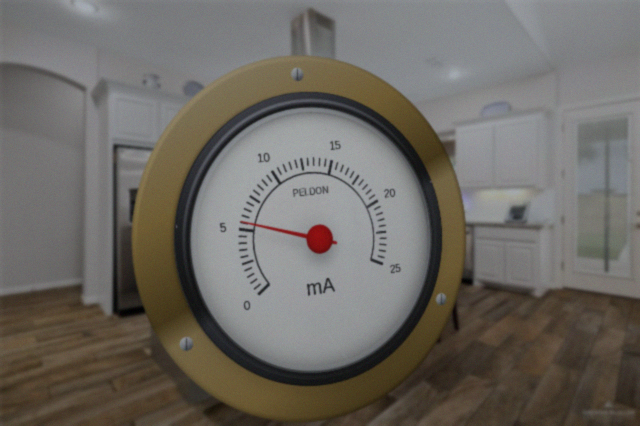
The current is 5.5 mA
